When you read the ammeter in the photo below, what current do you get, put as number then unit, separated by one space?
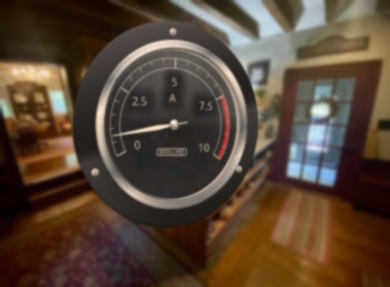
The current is 0.75 A
